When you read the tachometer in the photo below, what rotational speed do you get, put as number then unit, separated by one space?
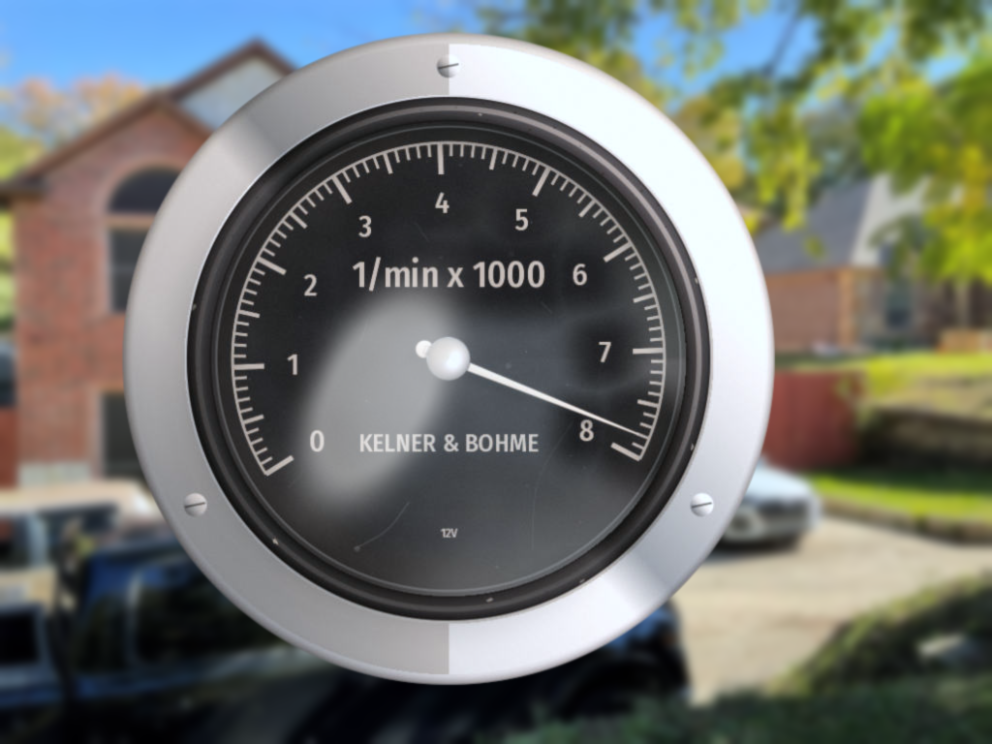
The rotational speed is 7800 rpm
